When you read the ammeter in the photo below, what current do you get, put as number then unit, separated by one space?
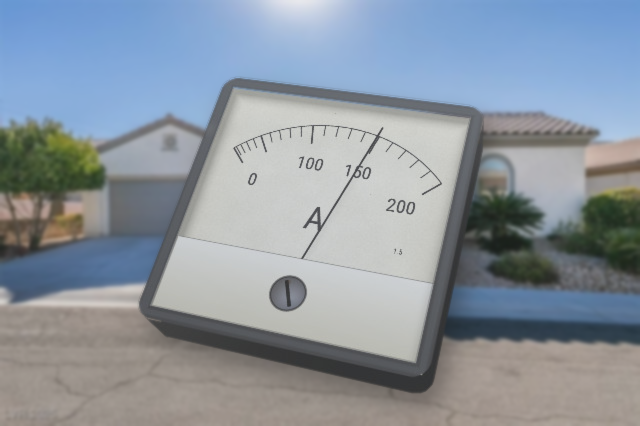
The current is 150 A
